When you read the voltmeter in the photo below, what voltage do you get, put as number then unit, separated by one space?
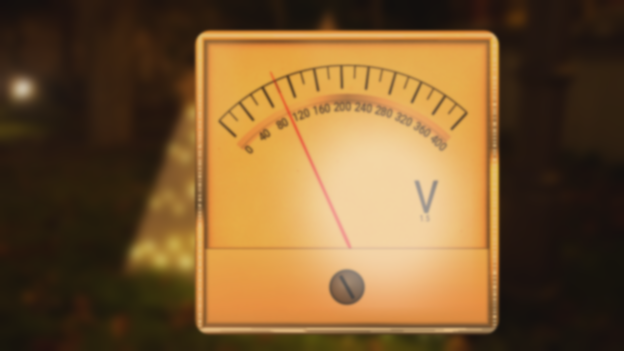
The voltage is 100 V
